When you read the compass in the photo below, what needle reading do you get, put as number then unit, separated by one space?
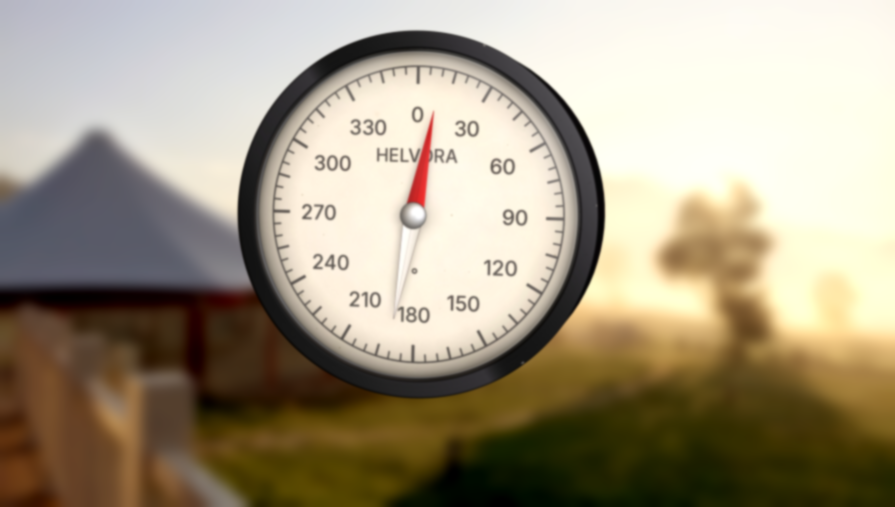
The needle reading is 10 °
